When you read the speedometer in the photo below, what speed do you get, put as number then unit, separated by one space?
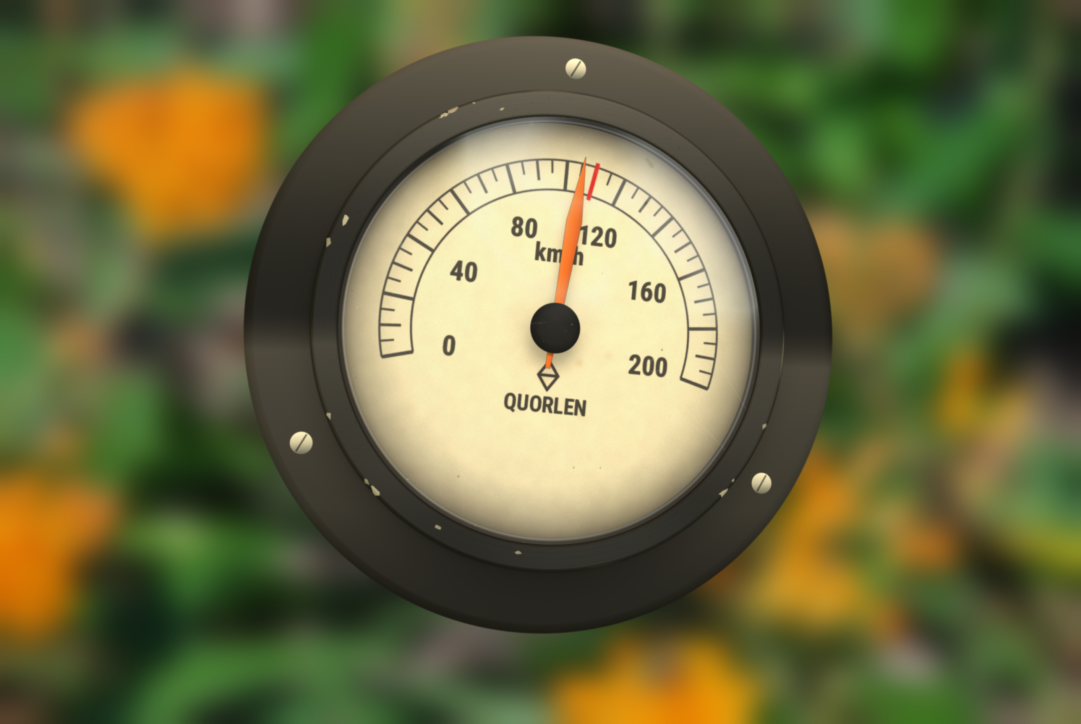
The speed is 105 km/h
